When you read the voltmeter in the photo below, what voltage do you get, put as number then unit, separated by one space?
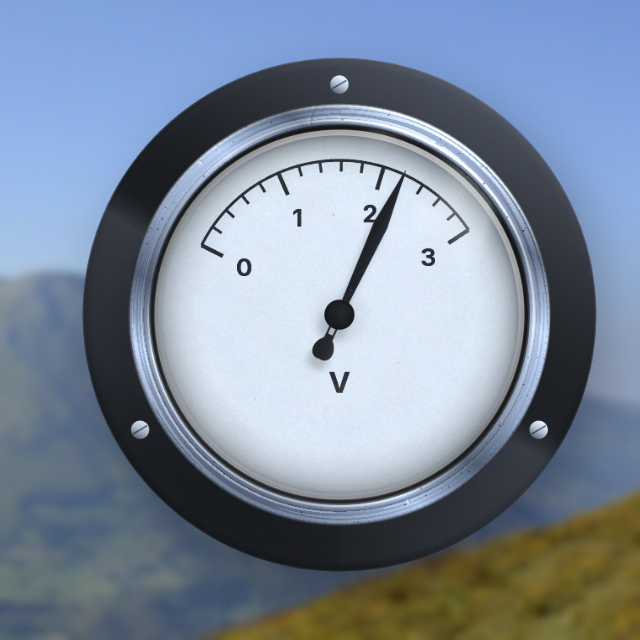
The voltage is 2.2 V
